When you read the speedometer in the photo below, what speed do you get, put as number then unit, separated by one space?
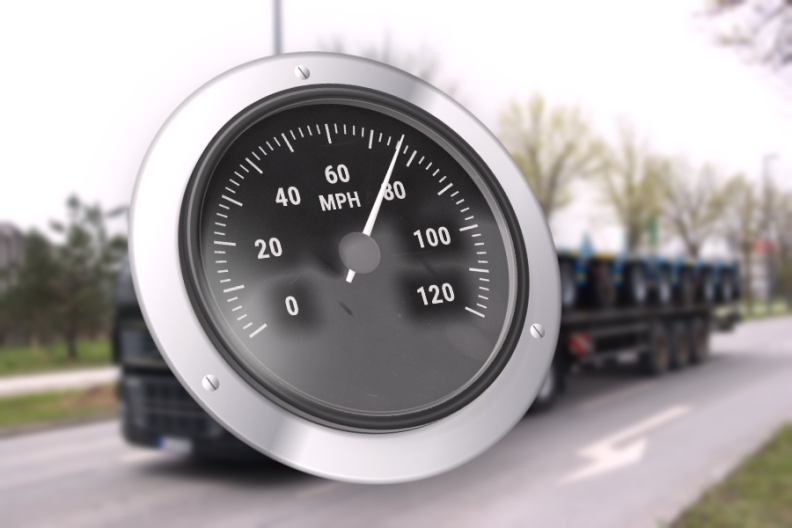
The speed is 76 mph
